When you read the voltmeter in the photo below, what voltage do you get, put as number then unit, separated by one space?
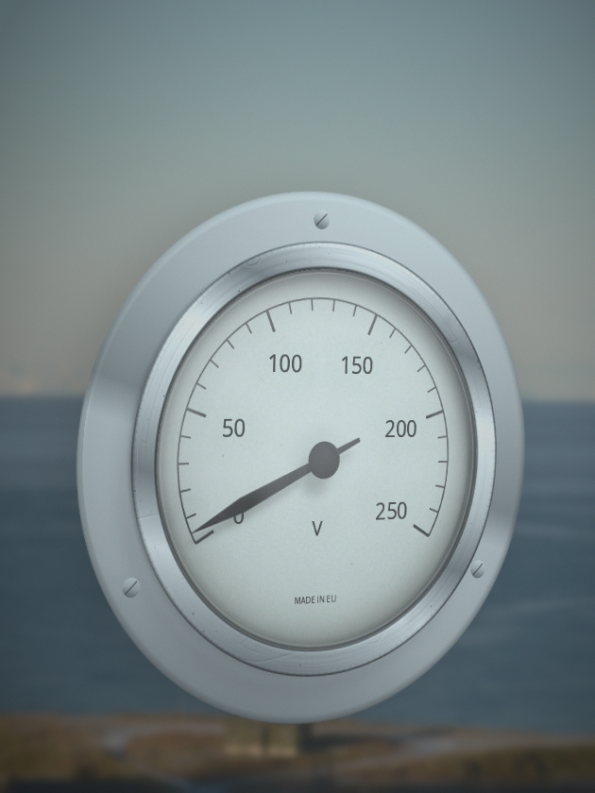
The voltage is 5 V
